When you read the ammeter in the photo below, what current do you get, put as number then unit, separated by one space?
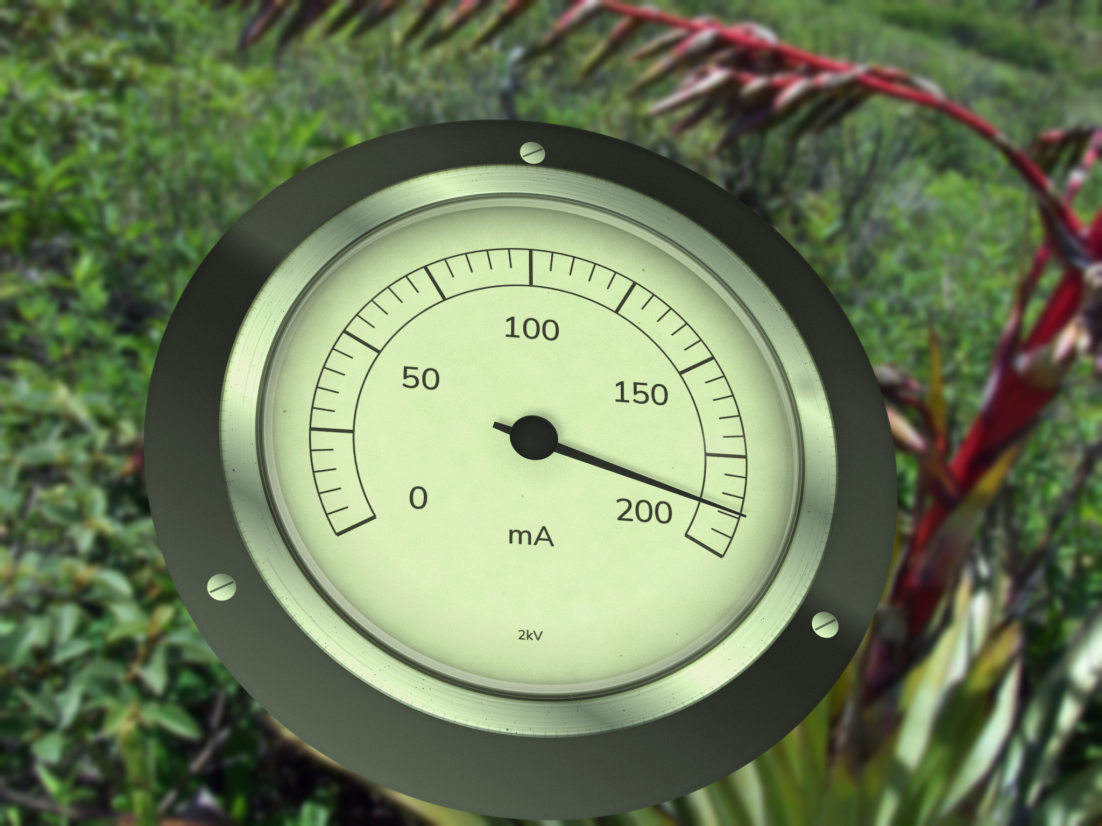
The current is 190 mA
